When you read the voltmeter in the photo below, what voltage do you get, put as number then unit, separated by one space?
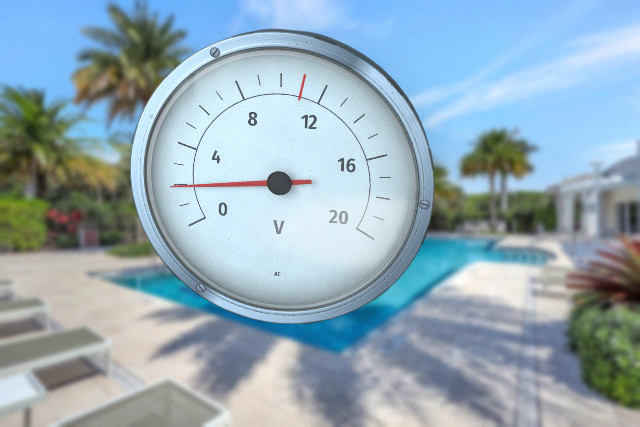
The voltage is 2 V
